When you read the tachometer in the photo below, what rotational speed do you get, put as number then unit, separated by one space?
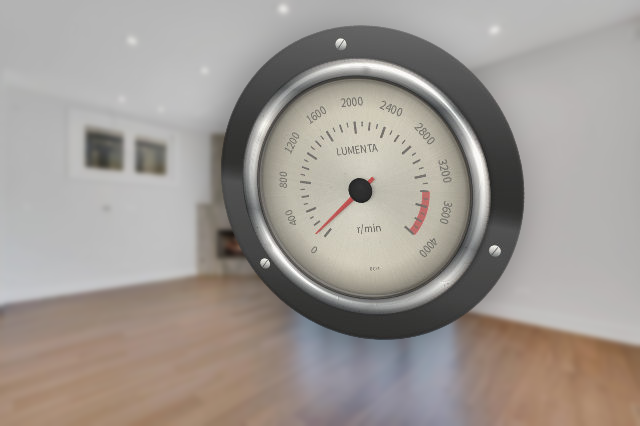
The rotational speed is 100 rpm
